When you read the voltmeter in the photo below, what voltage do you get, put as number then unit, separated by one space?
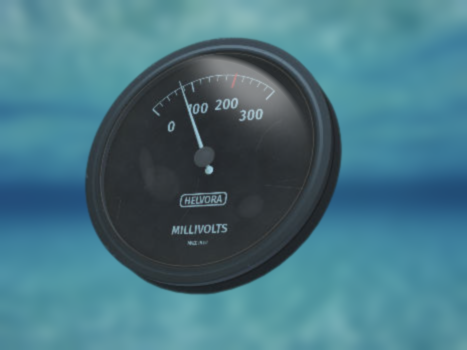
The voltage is 80 mV
